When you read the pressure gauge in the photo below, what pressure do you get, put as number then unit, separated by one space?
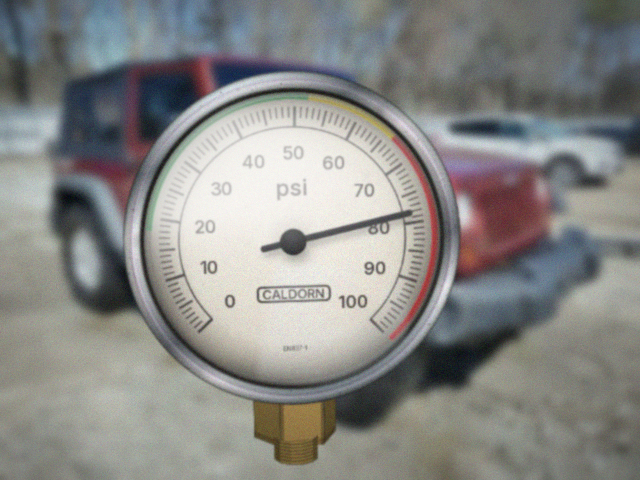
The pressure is 78 psi
